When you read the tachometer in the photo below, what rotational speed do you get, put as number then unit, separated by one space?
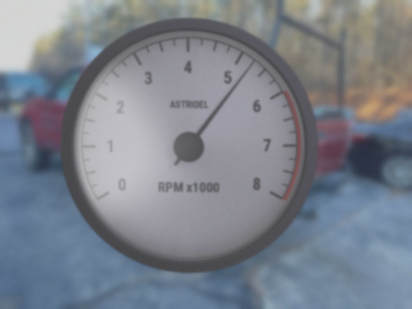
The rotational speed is 5250 rpm
